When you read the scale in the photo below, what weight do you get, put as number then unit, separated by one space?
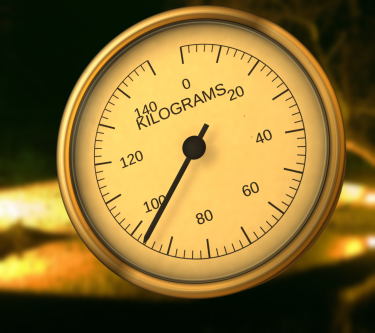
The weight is 96 kg
